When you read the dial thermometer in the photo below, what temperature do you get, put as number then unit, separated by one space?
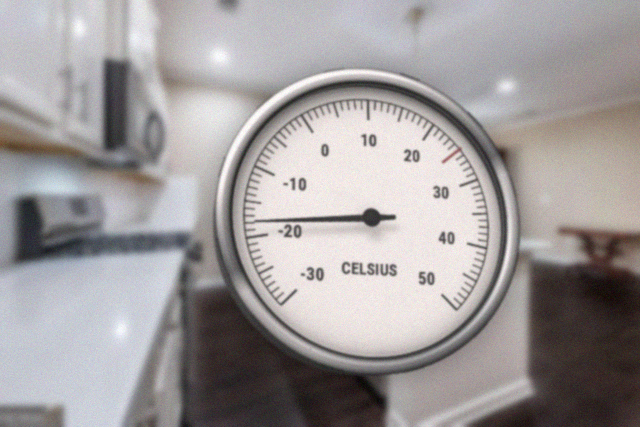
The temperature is -18 °C
